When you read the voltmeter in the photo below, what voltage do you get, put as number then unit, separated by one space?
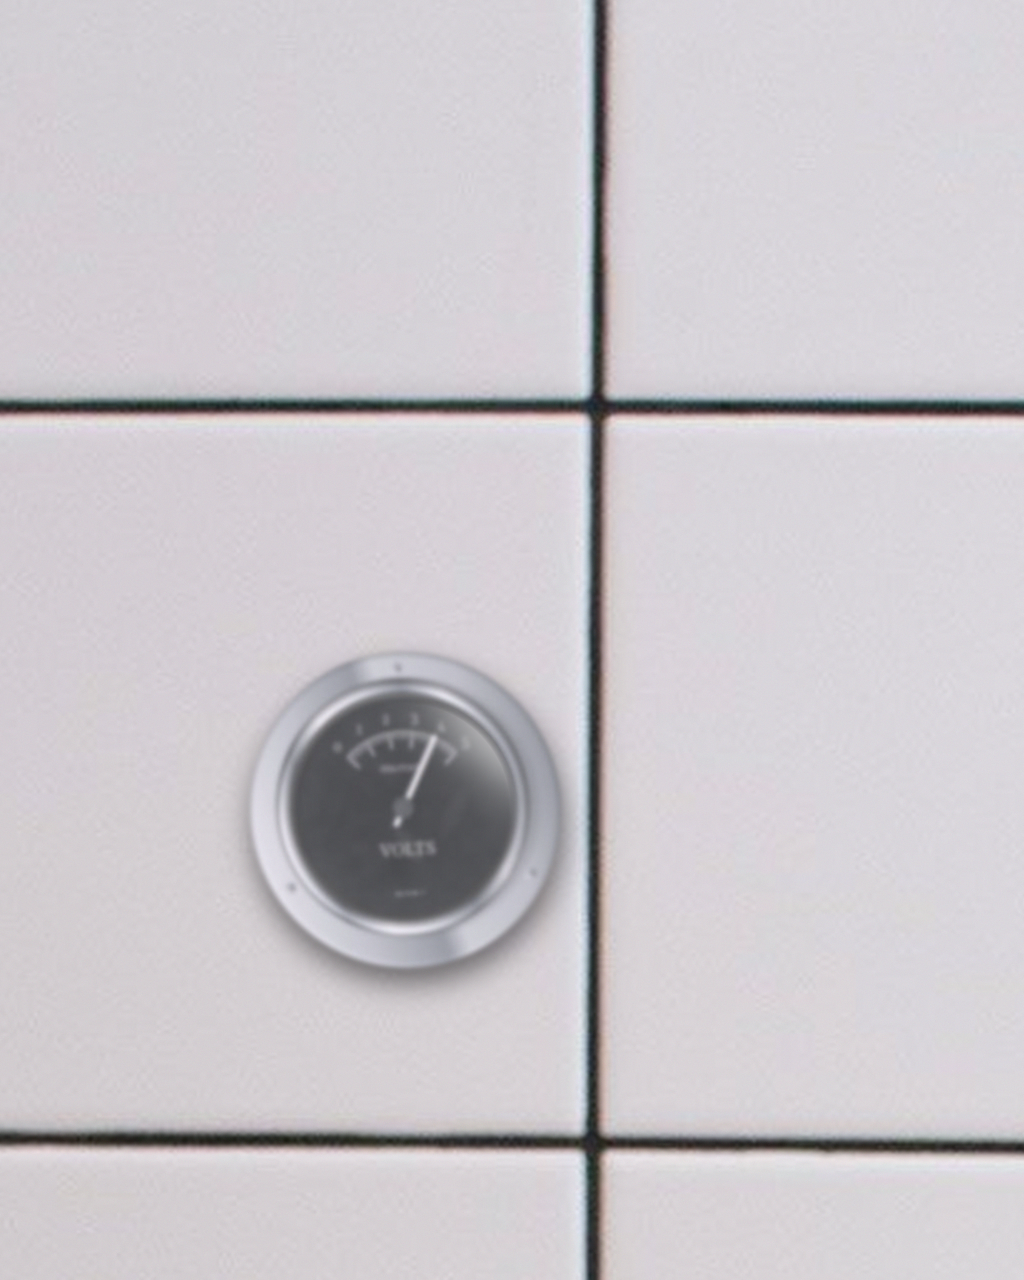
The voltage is 4 V
